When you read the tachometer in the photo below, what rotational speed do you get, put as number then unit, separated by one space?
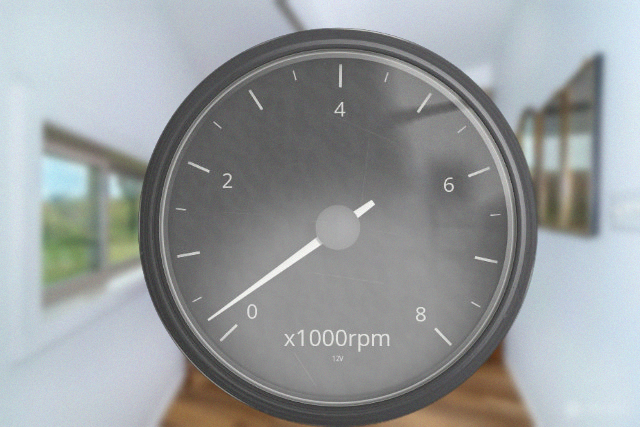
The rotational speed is 250 rpm
